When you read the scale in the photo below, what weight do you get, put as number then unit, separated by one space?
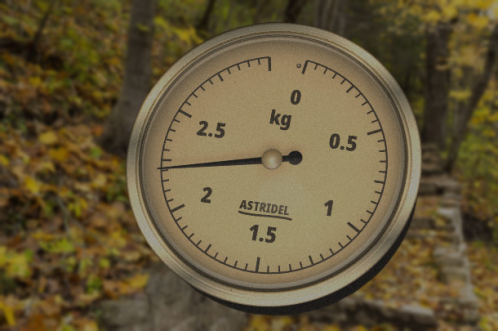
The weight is 2.2 kg
